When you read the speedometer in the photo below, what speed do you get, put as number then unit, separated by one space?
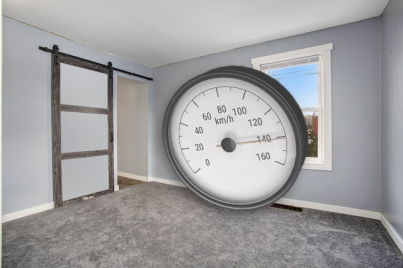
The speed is 140 km/h
